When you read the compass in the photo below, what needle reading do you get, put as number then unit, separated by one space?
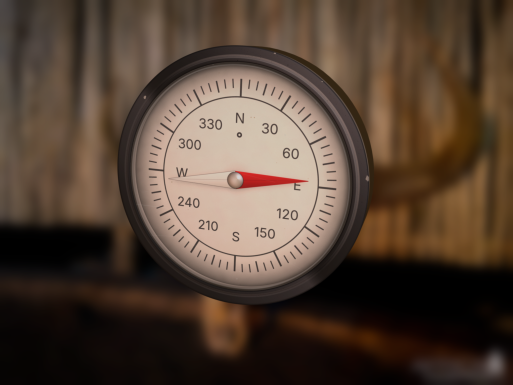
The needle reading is 85 °
